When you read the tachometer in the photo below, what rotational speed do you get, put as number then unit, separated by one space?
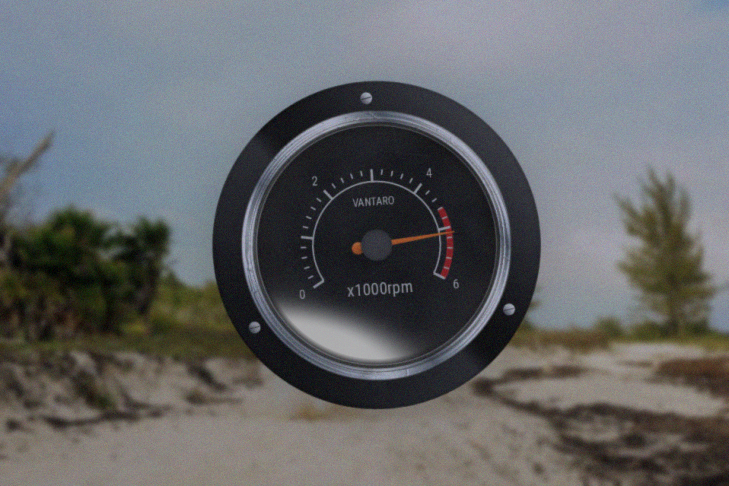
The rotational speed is 5100 rpm
